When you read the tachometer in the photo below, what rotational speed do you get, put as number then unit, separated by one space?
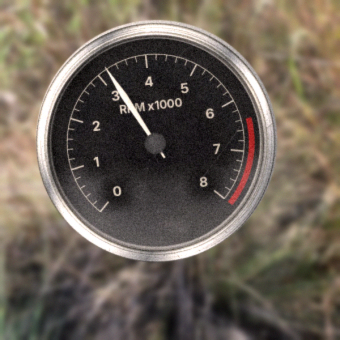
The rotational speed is 3200 rpm
